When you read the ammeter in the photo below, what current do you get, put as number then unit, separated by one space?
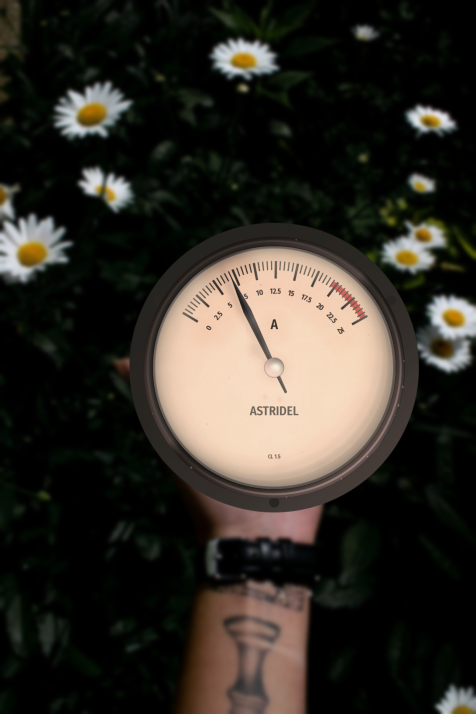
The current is 7 A
